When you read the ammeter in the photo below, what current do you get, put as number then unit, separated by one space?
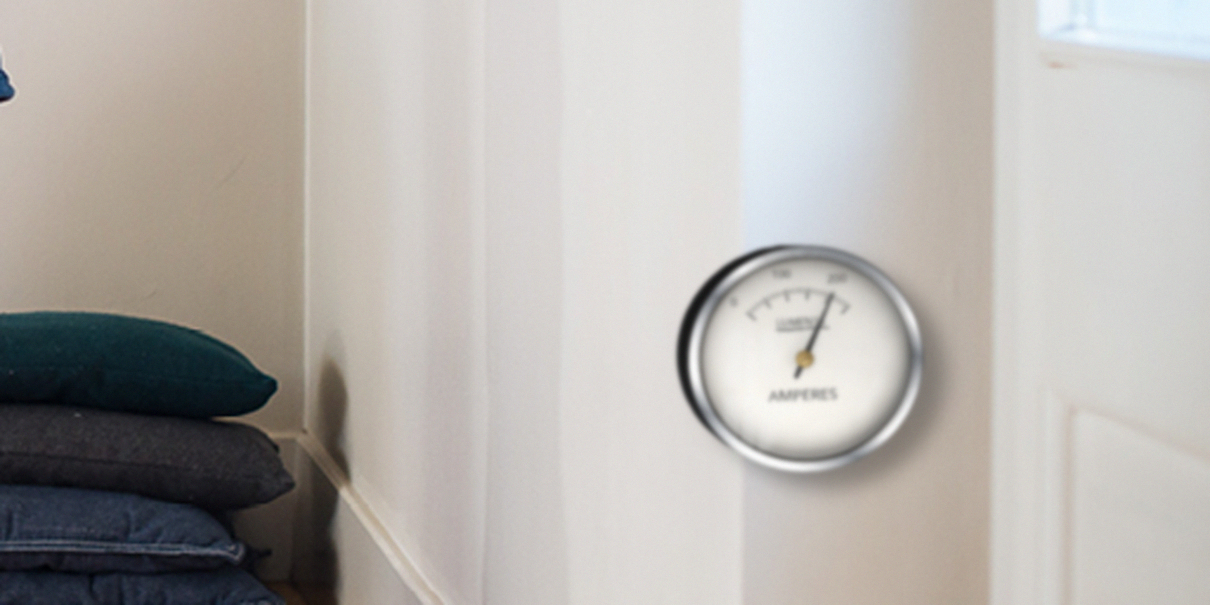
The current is 200 A
